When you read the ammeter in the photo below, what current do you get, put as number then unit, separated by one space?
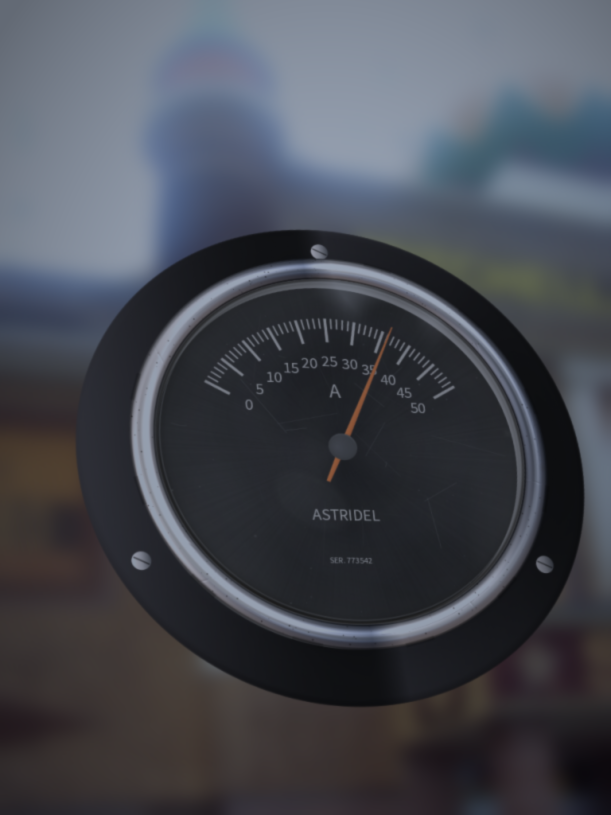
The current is 36 A
